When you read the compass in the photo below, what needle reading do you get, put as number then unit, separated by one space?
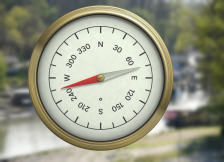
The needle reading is 255 °
